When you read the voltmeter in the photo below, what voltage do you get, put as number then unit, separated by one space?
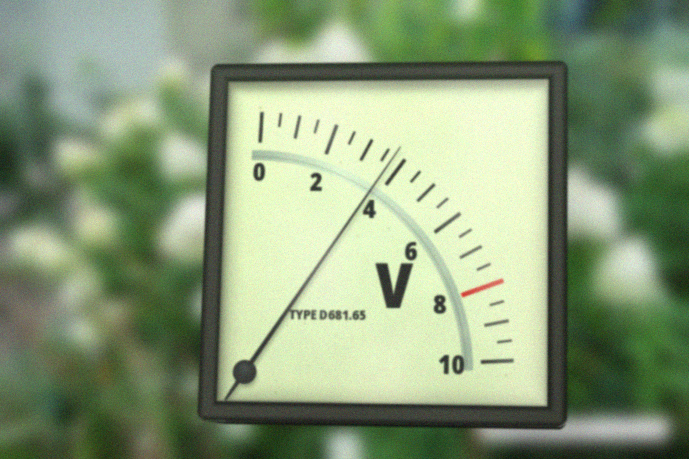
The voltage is 3.75 V
